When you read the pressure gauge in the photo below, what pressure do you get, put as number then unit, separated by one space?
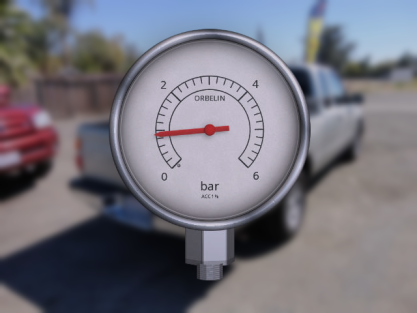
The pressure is 0.9 bar
